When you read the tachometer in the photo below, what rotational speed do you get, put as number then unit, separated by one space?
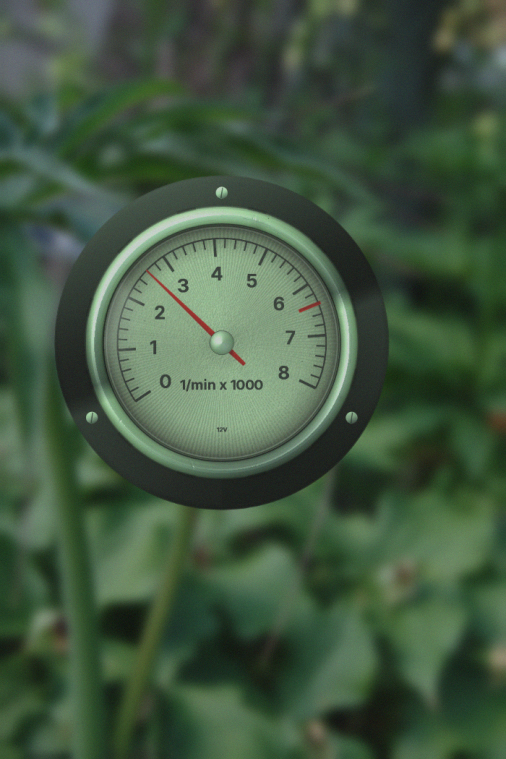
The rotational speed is 2600 rpm
